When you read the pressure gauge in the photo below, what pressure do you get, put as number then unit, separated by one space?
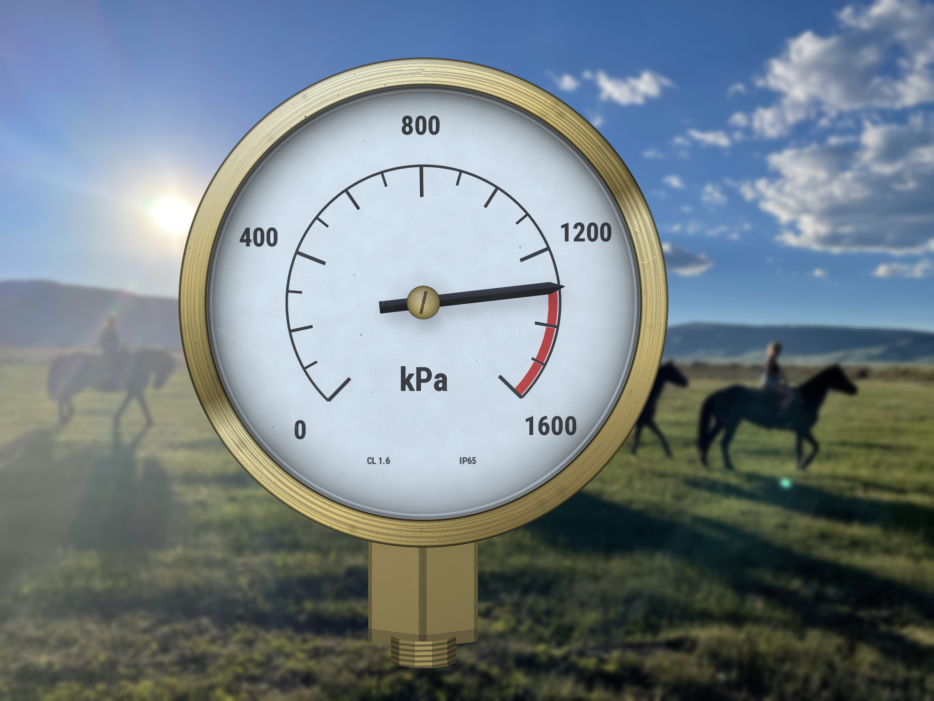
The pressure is 1300 kPa
